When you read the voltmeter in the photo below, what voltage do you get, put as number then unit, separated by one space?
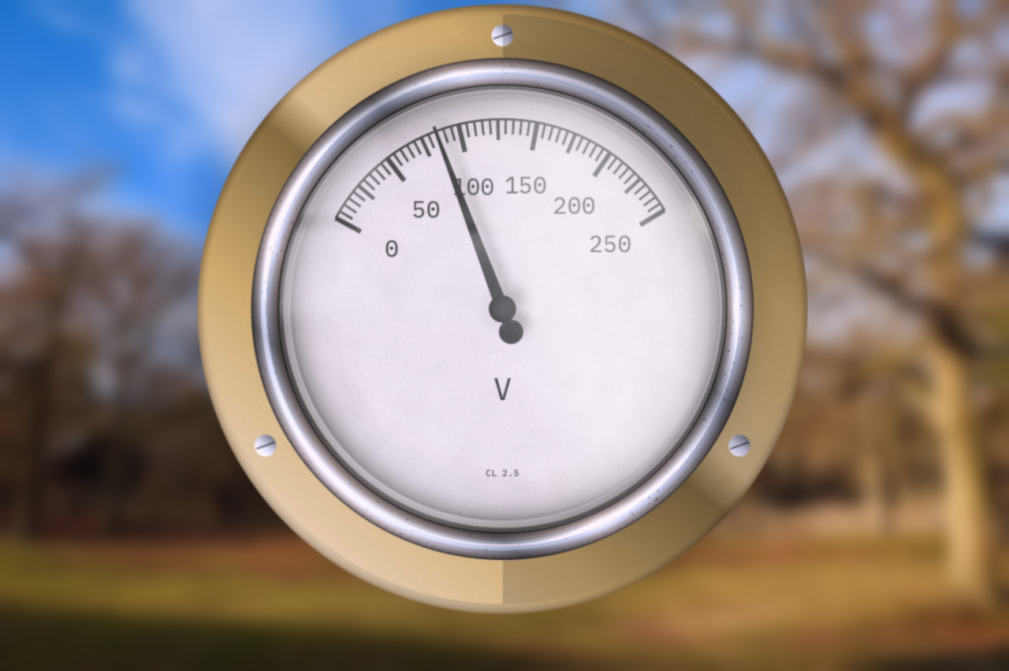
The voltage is 85 V
